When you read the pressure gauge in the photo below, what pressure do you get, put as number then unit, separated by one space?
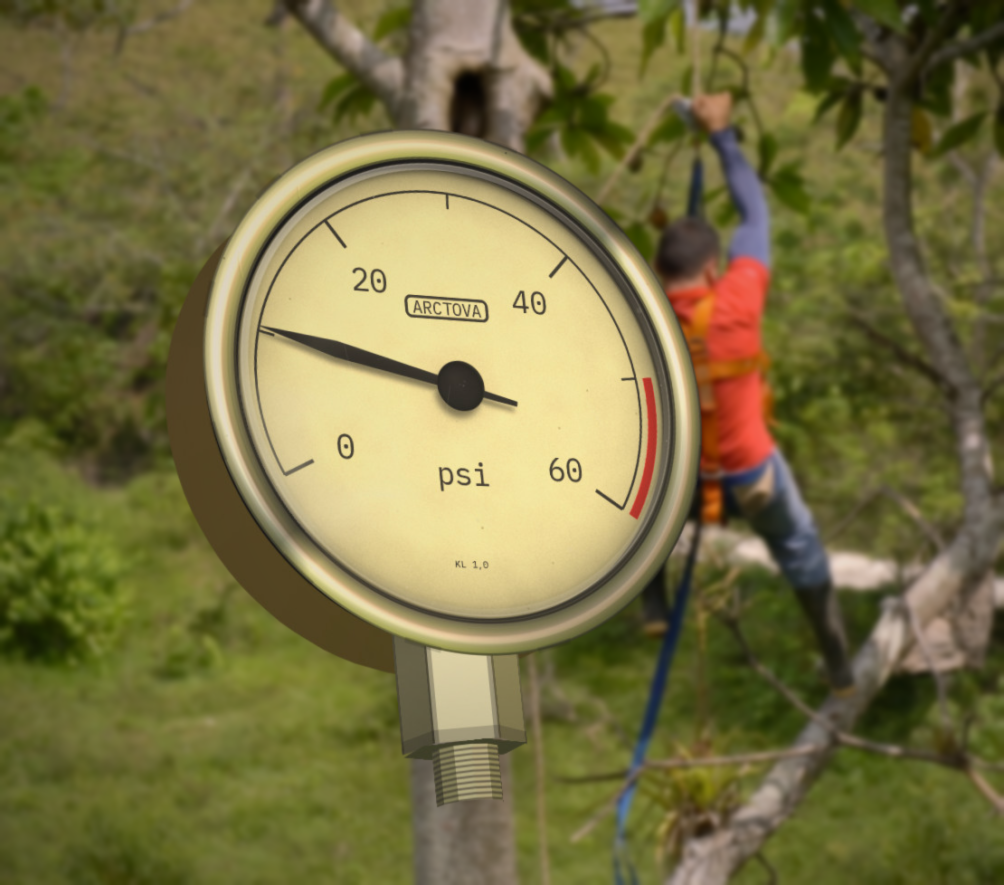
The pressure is 10 psi
